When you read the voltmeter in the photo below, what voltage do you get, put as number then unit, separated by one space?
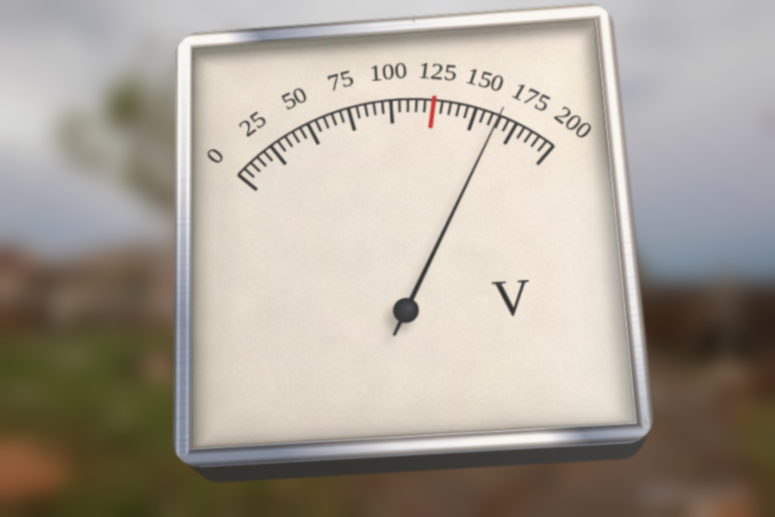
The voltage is 165 V
